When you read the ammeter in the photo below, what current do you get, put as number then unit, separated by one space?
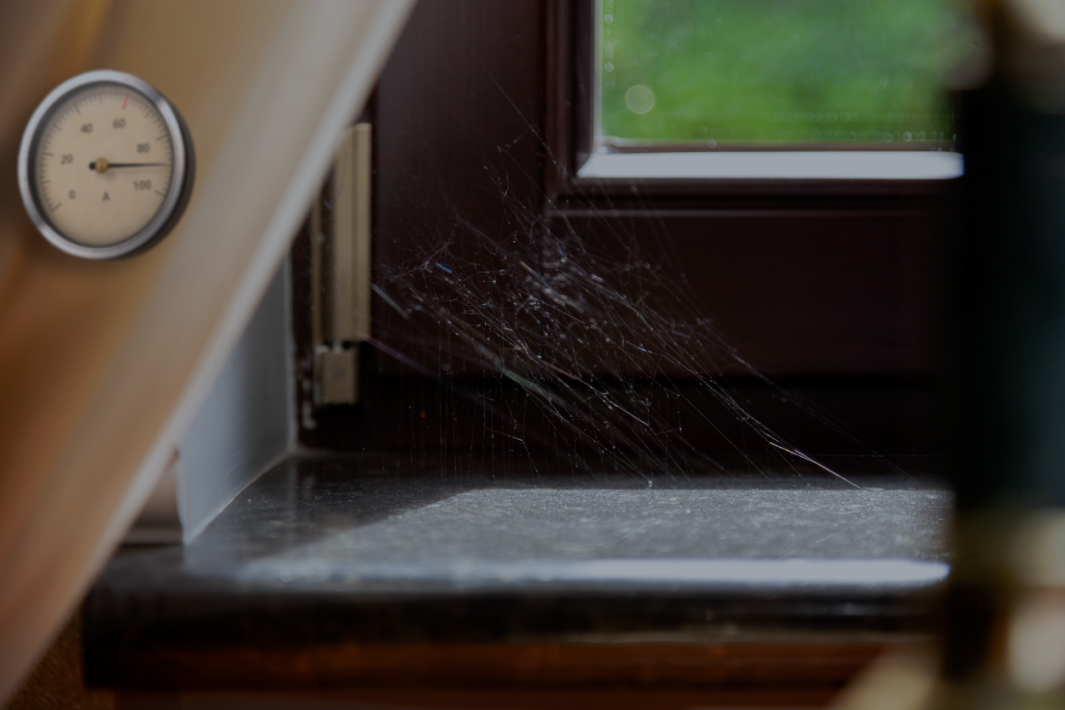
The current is 90 A
